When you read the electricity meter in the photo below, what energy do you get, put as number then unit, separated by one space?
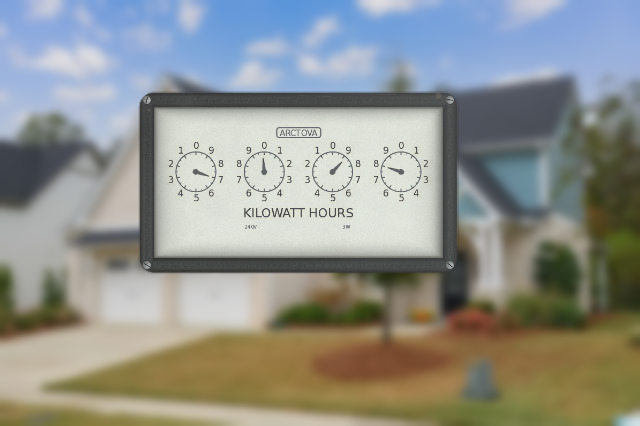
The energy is 6988 kWh
